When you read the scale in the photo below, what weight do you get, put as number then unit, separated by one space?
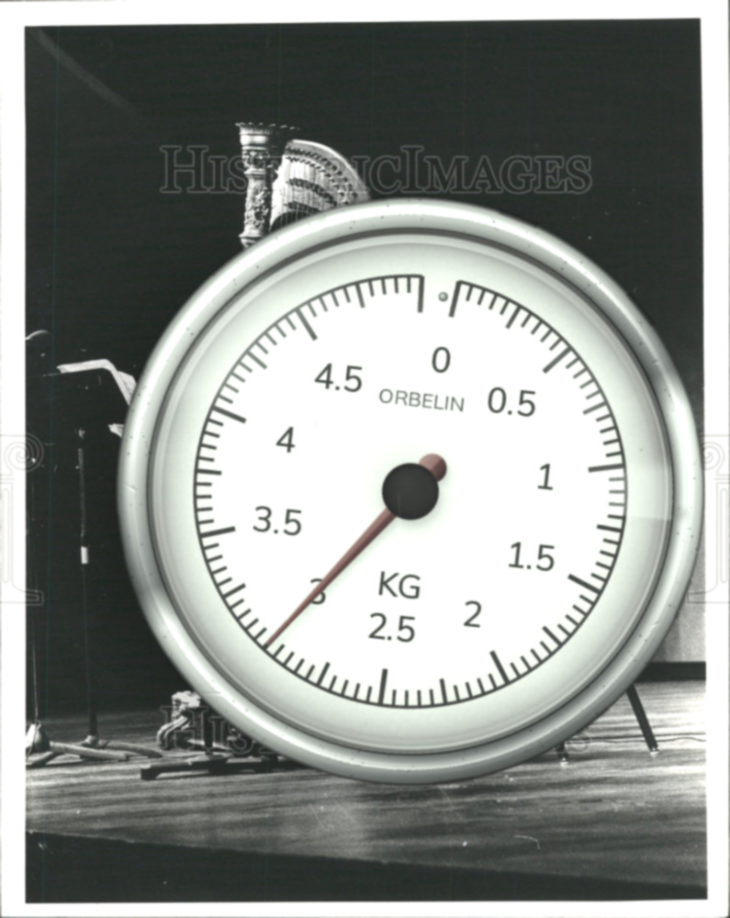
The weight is 3 kg
